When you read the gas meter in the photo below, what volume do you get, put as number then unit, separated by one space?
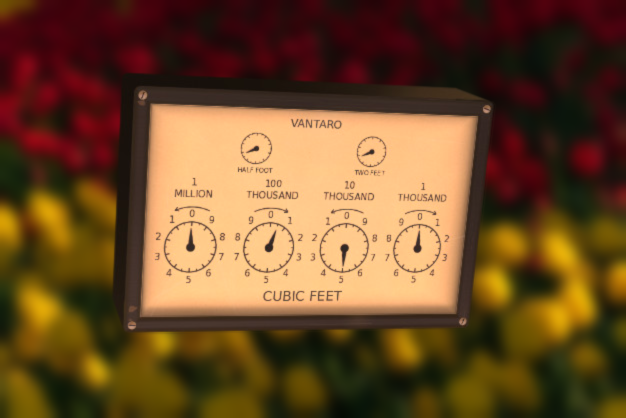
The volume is 5000 ft³
